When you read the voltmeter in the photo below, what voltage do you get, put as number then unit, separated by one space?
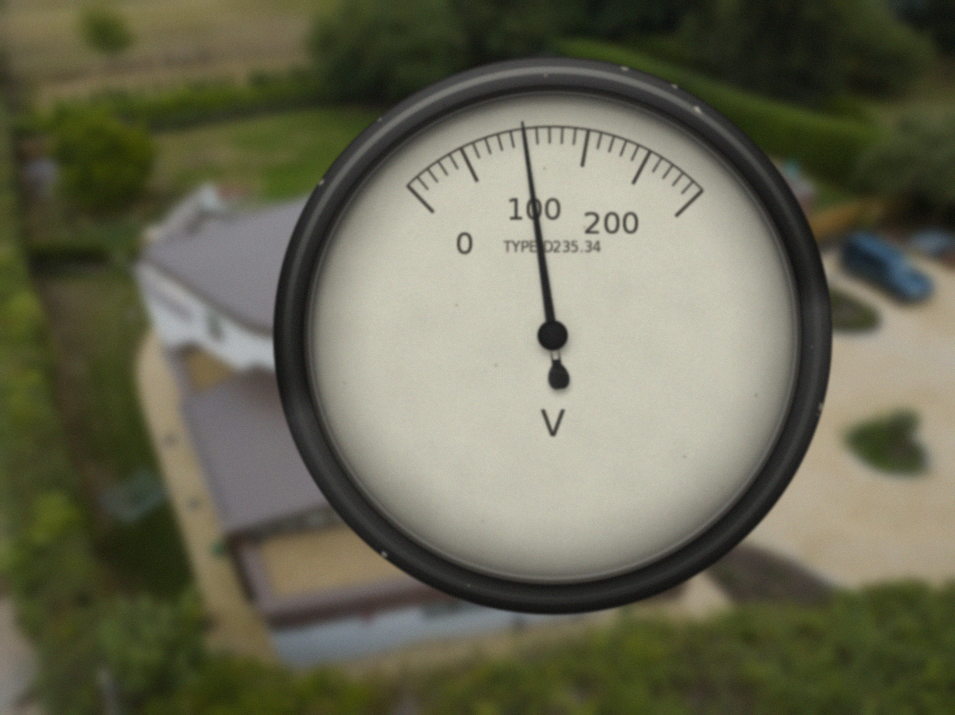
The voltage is 100 V
